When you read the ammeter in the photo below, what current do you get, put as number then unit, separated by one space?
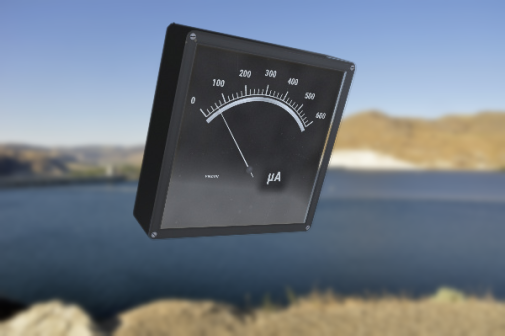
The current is 60 µA
